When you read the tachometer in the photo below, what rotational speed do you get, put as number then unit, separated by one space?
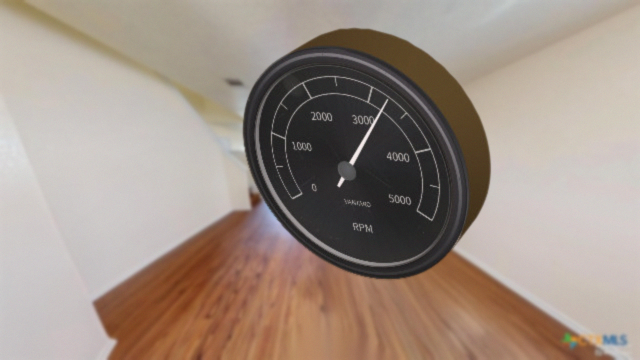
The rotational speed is 3250 rpm
